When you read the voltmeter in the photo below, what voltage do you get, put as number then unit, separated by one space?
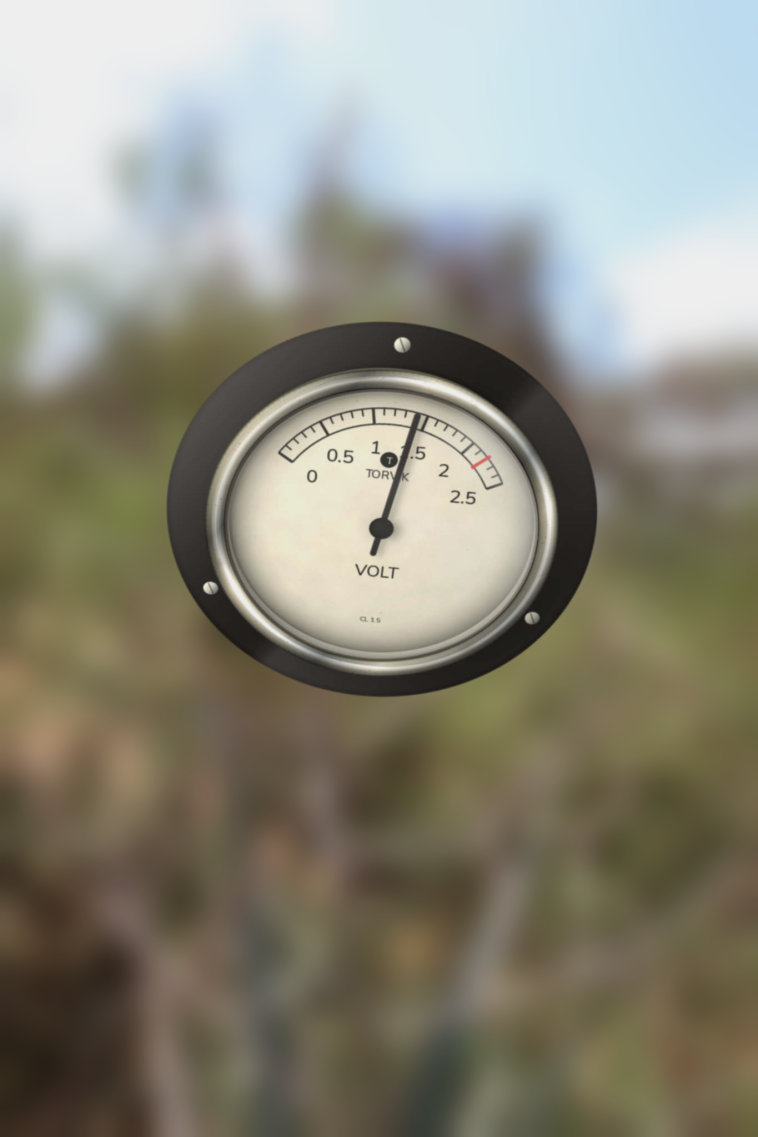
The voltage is 1.4 V
